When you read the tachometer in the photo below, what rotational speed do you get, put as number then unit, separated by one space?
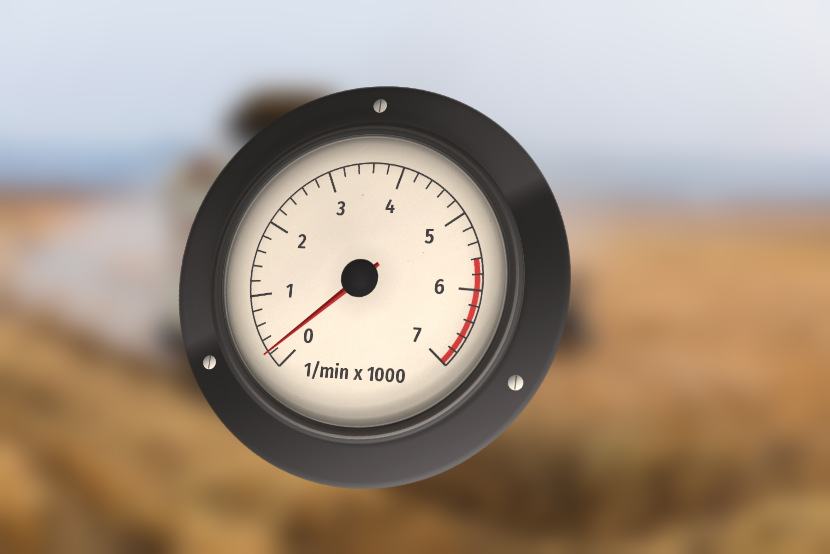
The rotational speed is 200 rpm
